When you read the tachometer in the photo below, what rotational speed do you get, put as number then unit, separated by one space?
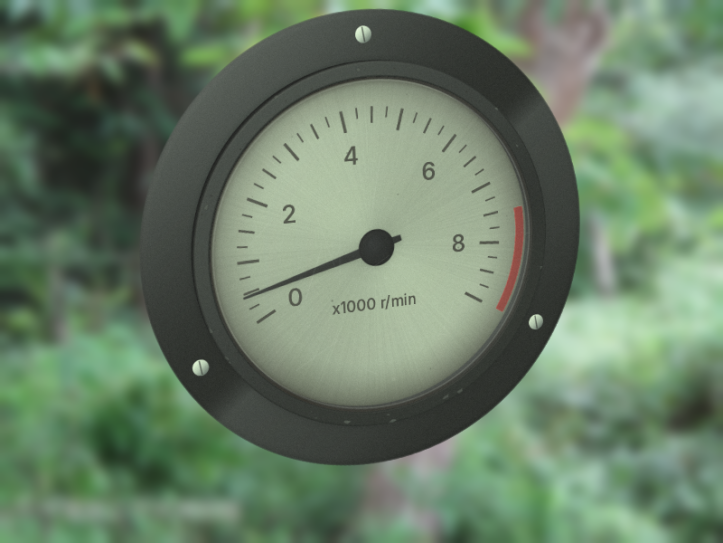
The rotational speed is 500 rpm
